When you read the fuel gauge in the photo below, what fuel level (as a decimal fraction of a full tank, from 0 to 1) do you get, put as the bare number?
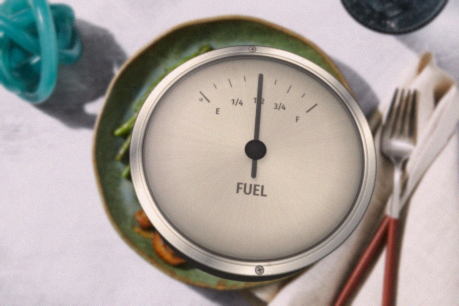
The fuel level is 0.5
